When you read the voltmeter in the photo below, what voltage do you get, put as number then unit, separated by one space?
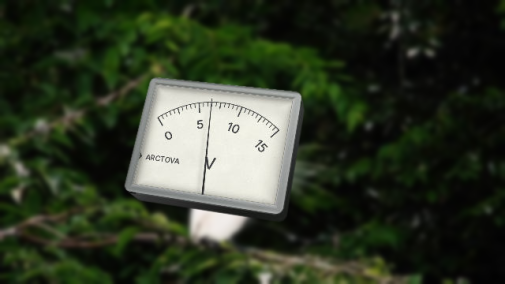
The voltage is 6.5 V
